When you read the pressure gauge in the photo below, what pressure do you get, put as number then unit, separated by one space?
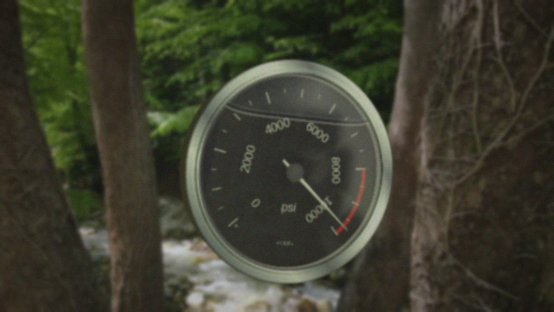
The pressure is 9750 psi
